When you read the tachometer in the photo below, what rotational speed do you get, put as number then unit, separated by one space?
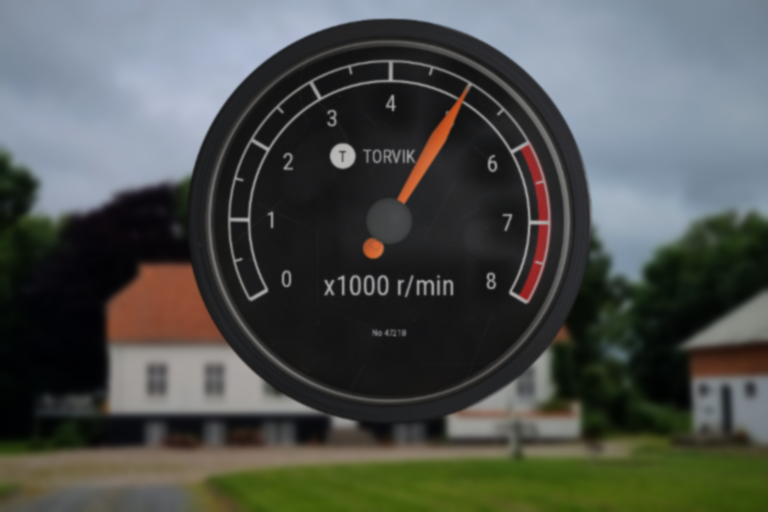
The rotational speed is 5000 rpm
